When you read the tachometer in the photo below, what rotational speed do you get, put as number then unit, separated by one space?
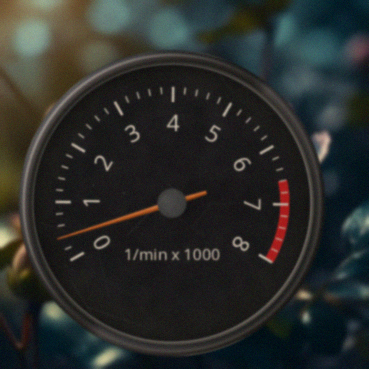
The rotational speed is 400 rpm
